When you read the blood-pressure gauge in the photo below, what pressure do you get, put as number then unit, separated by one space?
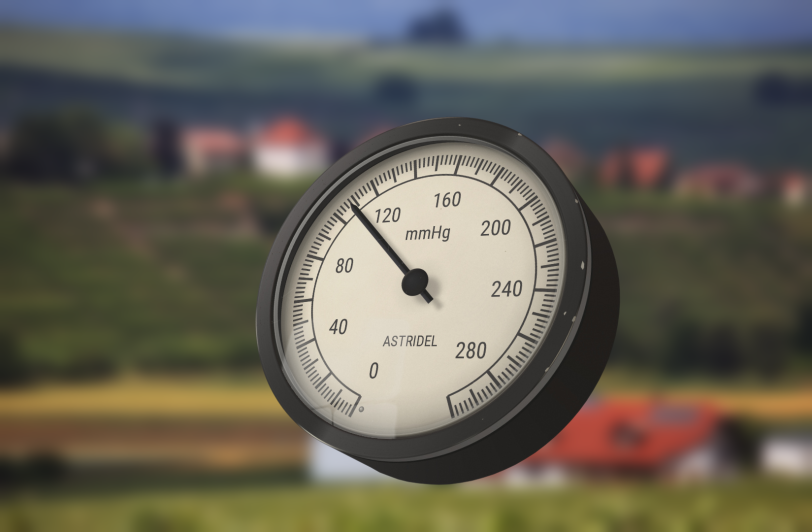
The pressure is 108 mmHg
